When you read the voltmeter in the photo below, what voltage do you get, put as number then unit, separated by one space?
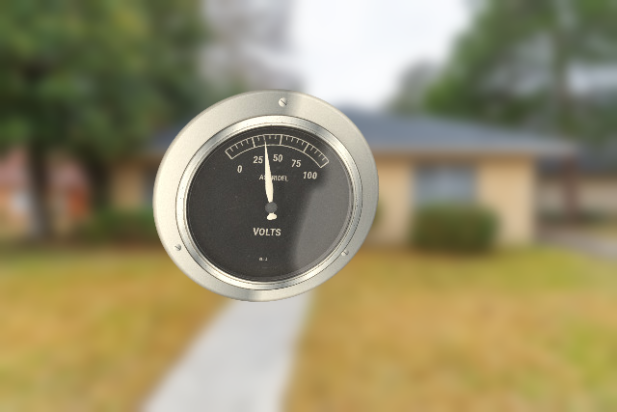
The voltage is 35 V
